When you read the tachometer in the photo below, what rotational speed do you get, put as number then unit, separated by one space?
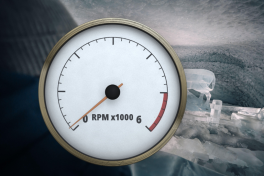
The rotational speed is 100 rpm
